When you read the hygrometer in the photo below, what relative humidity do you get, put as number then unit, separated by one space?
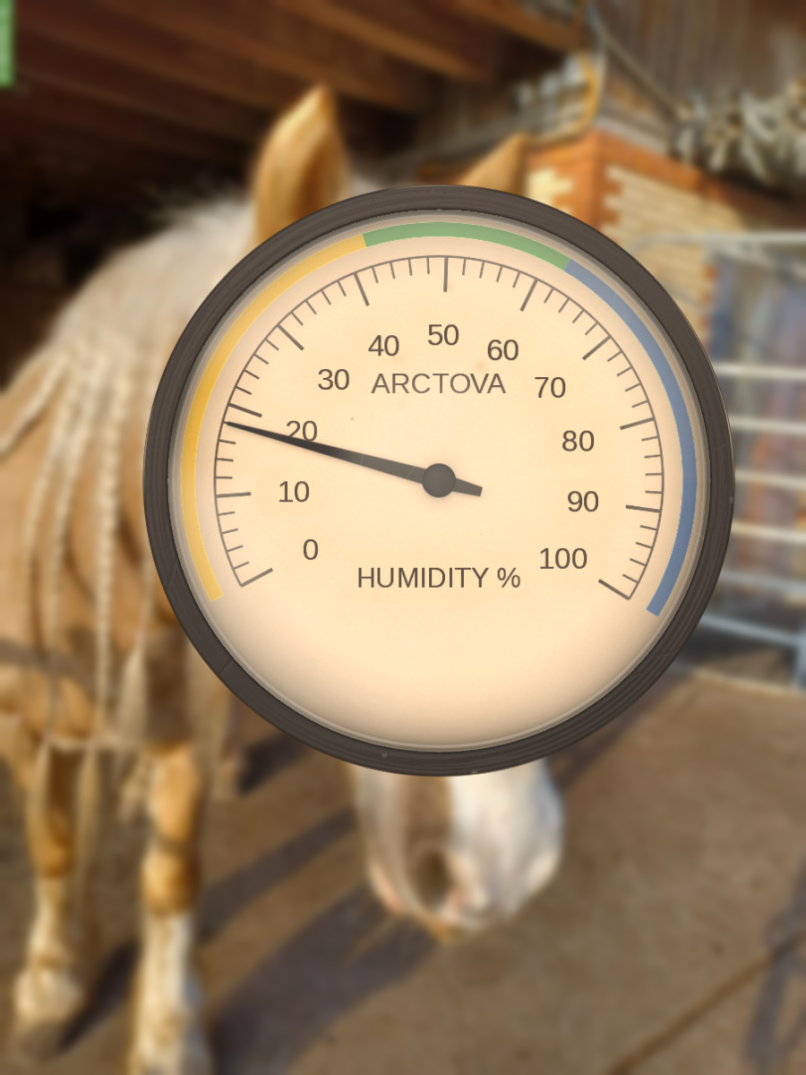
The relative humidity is 18 %
